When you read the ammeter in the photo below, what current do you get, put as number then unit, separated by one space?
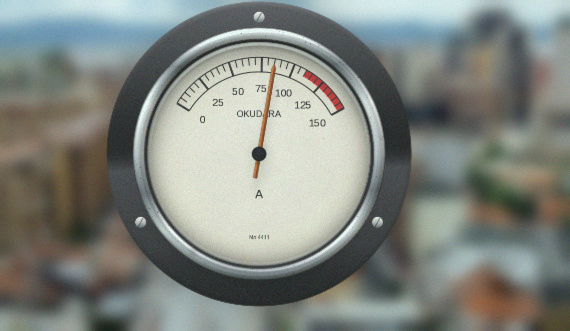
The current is 85 A
